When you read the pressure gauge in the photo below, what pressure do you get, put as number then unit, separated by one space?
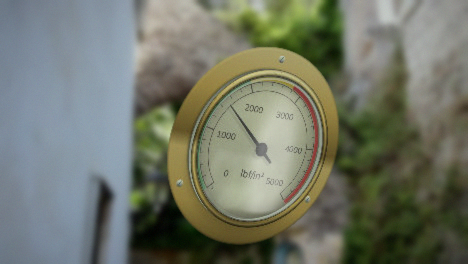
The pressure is 1500 psi
